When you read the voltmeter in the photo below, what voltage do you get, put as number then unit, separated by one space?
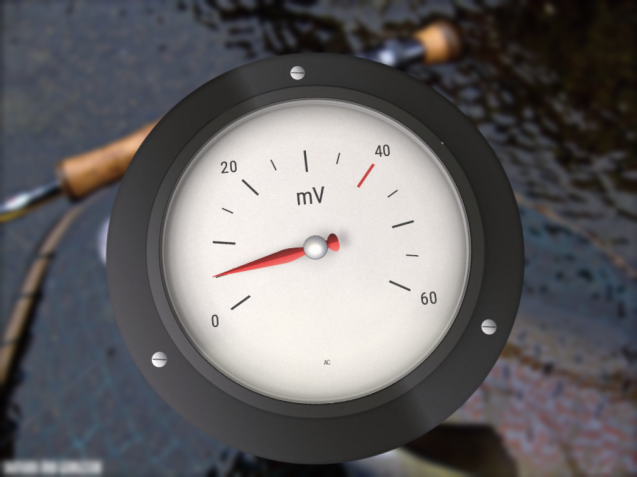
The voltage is 5 mV
